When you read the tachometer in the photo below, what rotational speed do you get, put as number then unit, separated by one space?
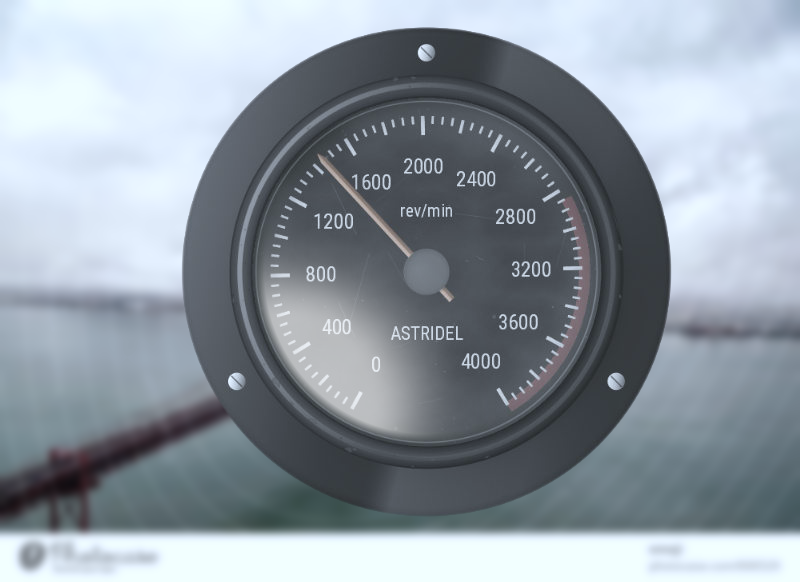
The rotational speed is 1450 rpm
